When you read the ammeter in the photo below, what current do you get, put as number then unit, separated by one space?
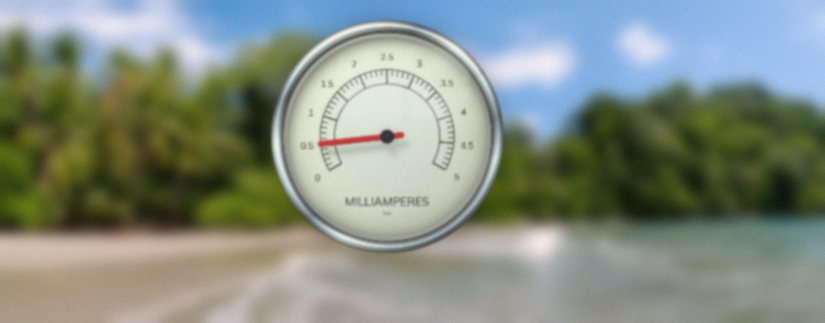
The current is 0.5 mA
